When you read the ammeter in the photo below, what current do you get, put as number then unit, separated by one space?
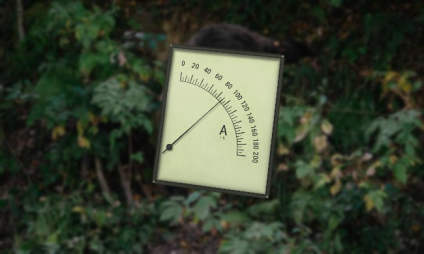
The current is 90 A
